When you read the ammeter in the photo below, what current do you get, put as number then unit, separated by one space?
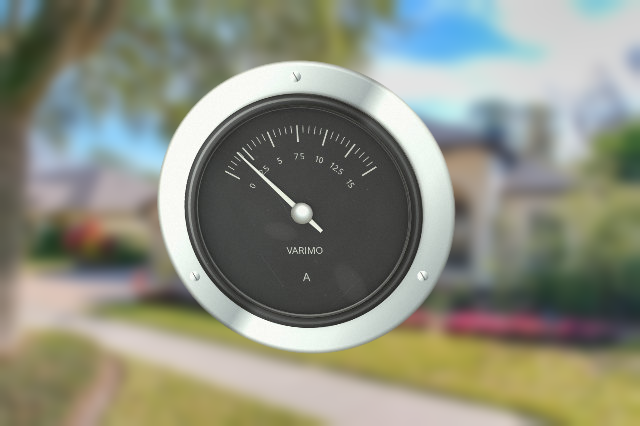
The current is 2 A
